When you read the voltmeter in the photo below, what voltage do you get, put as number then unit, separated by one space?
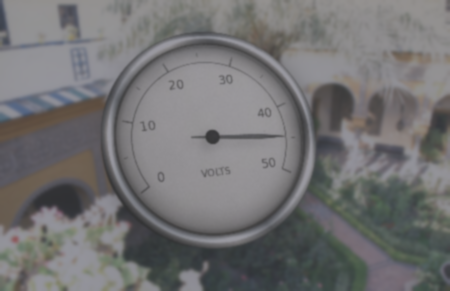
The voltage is 45 V
